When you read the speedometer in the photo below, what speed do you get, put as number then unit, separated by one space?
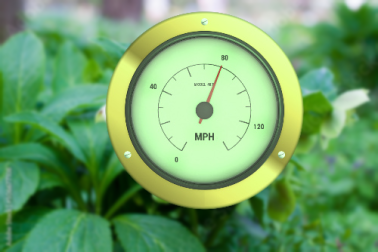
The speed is 80 mph
